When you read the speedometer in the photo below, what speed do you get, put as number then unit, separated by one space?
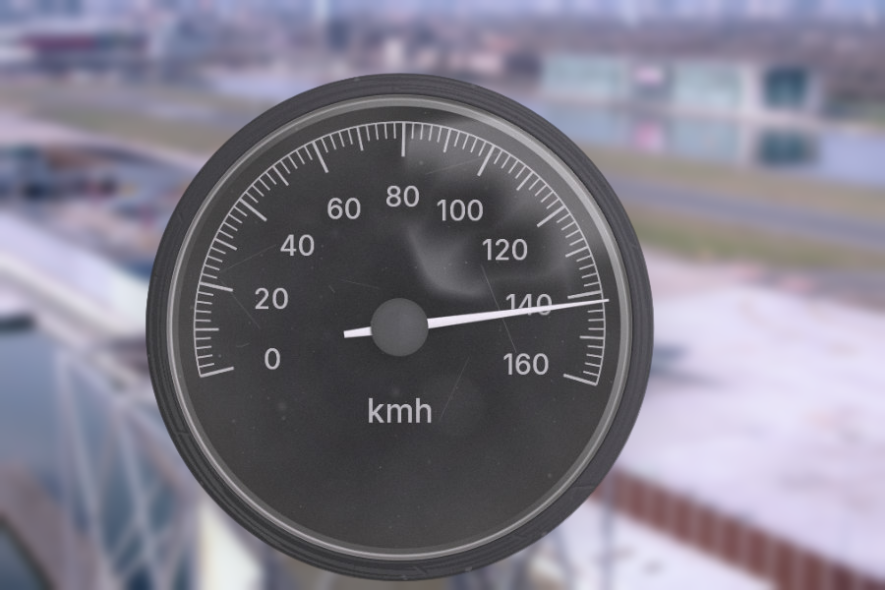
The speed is 142 km/h
